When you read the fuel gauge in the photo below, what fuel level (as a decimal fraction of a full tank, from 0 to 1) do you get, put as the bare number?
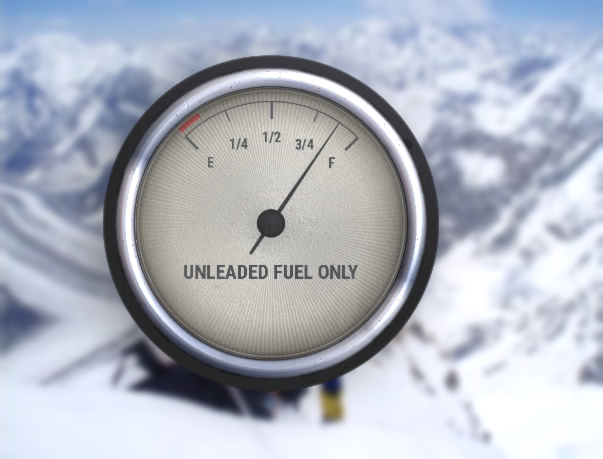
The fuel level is 0.875
